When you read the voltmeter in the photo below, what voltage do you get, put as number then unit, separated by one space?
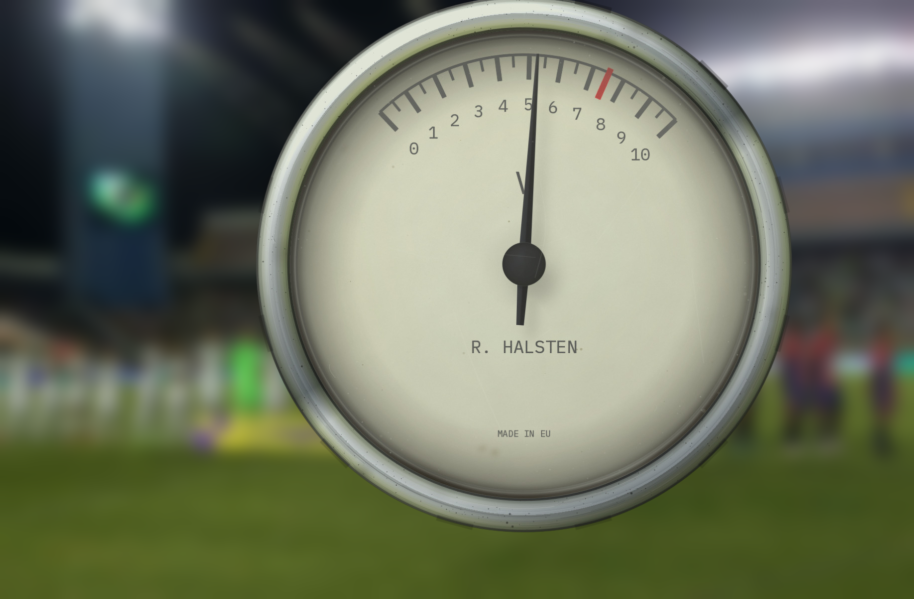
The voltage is 5.25 V
